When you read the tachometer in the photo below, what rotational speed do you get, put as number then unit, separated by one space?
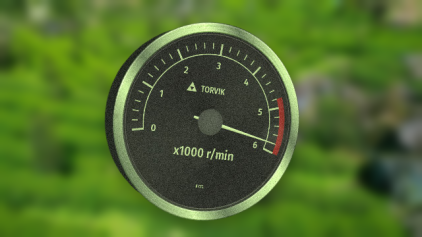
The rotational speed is 5800 rpm
